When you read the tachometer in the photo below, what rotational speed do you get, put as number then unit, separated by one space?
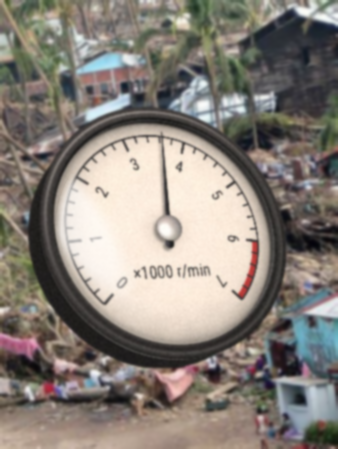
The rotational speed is 3600 rpm
